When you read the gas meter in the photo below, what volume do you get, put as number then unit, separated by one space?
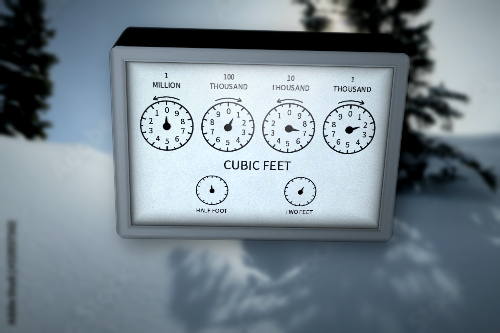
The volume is 7200 ft³
